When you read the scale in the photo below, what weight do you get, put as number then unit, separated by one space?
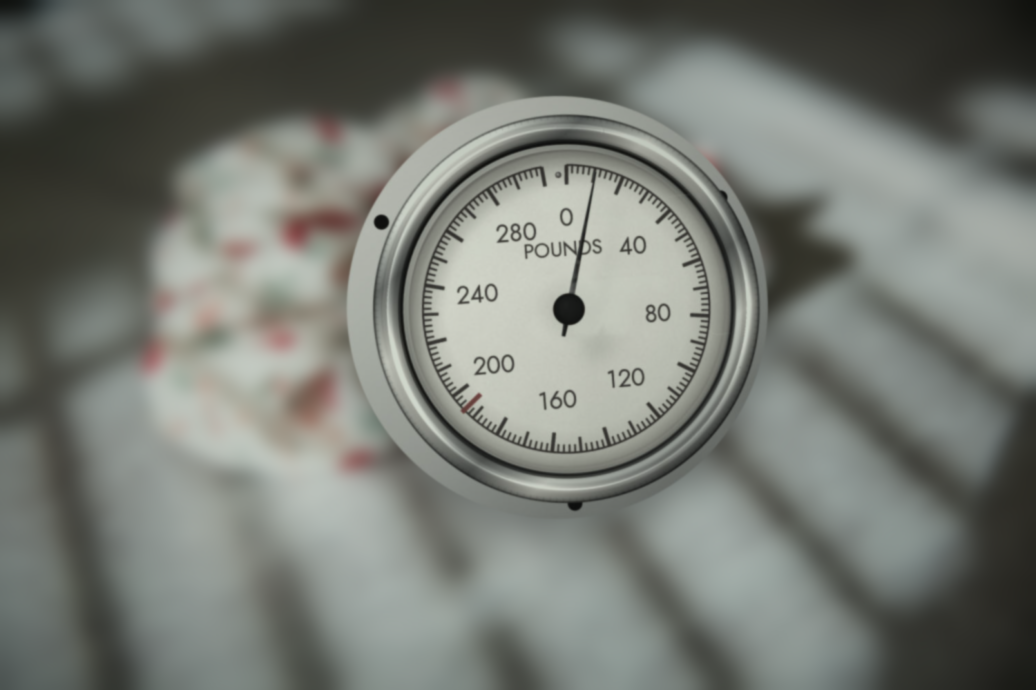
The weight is 10 lb
